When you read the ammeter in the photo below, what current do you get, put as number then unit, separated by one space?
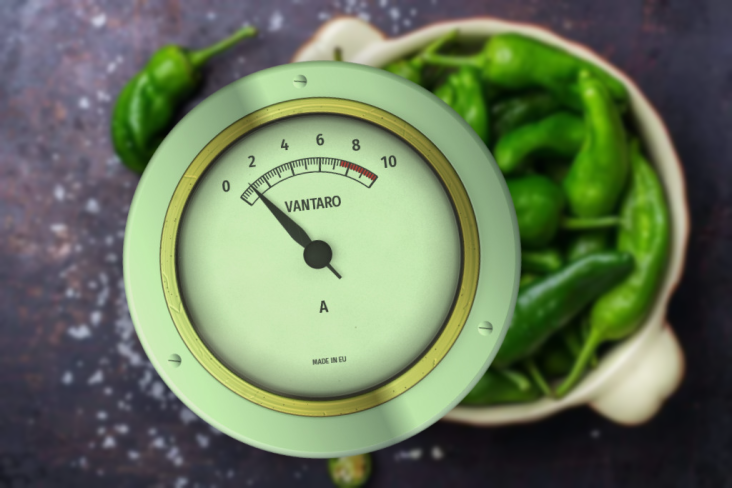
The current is 1 A
